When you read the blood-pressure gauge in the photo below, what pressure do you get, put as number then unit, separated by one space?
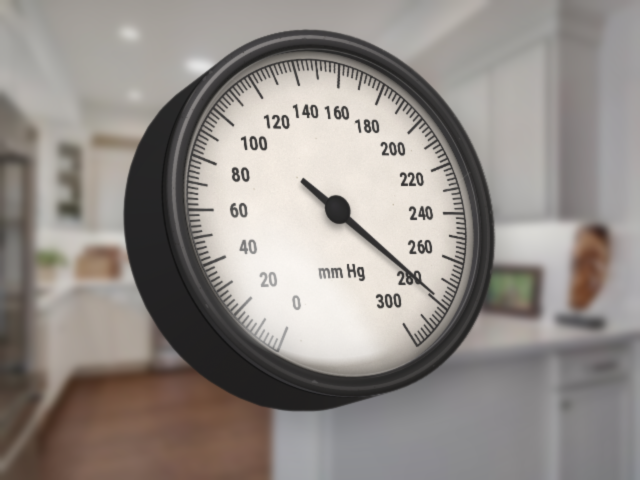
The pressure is 280 mmHg
